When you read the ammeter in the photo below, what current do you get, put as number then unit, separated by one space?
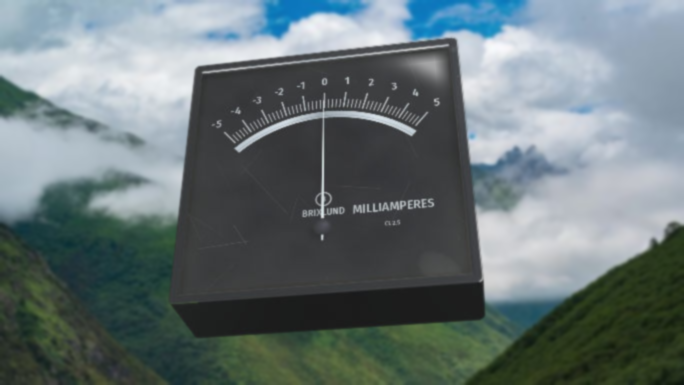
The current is 0 mA
